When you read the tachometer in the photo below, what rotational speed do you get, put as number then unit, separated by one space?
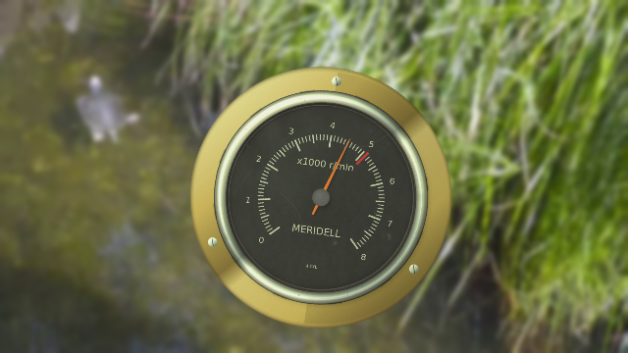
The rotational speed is 4500 rpm
